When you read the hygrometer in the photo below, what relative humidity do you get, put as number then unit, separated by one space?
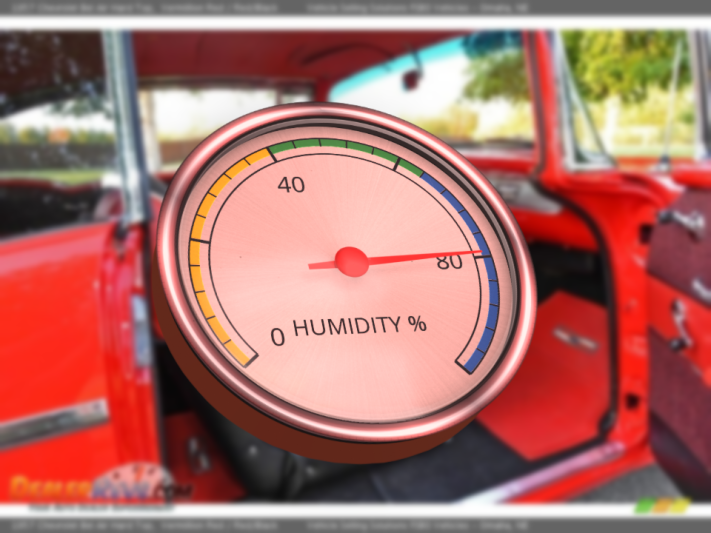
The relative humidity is 80 %
